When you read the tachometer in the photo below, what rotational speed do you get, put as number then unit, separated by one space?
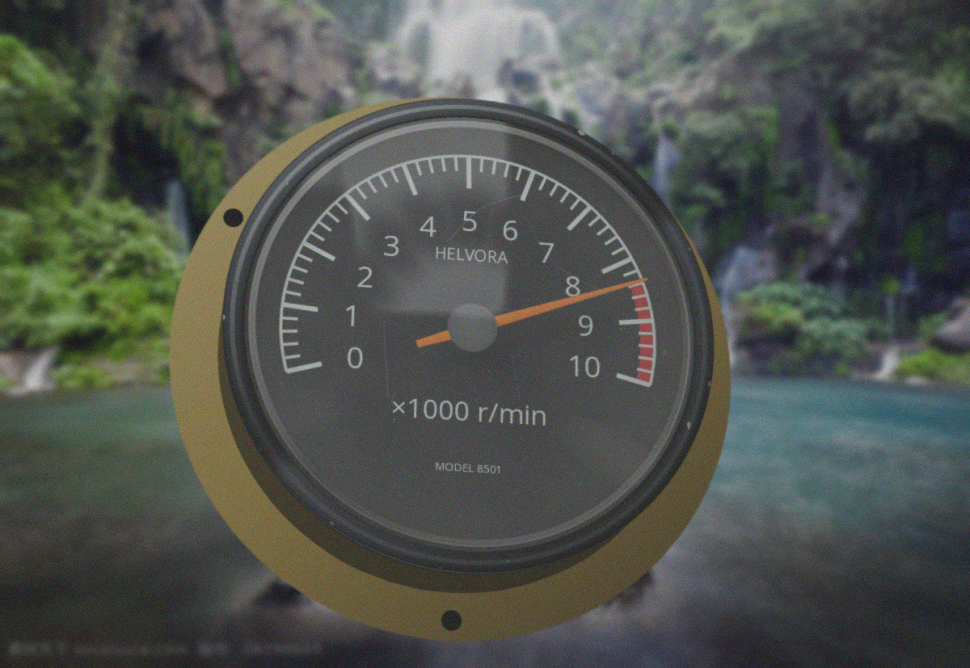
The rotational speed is 8400 rpm
